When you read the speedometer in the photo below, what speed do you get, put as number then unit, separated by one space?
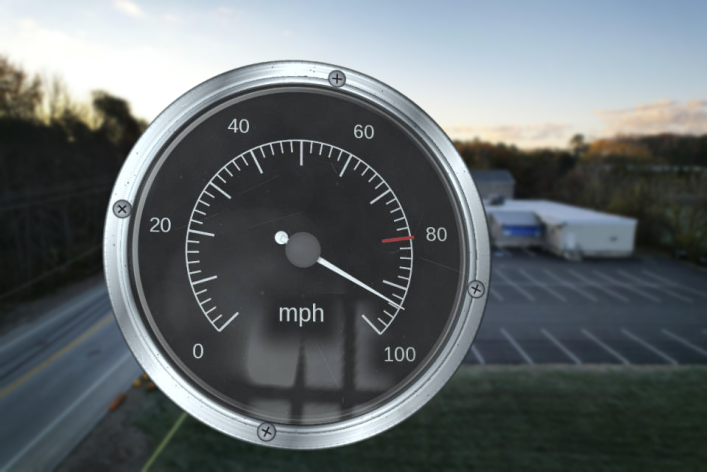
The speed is 94 mph
